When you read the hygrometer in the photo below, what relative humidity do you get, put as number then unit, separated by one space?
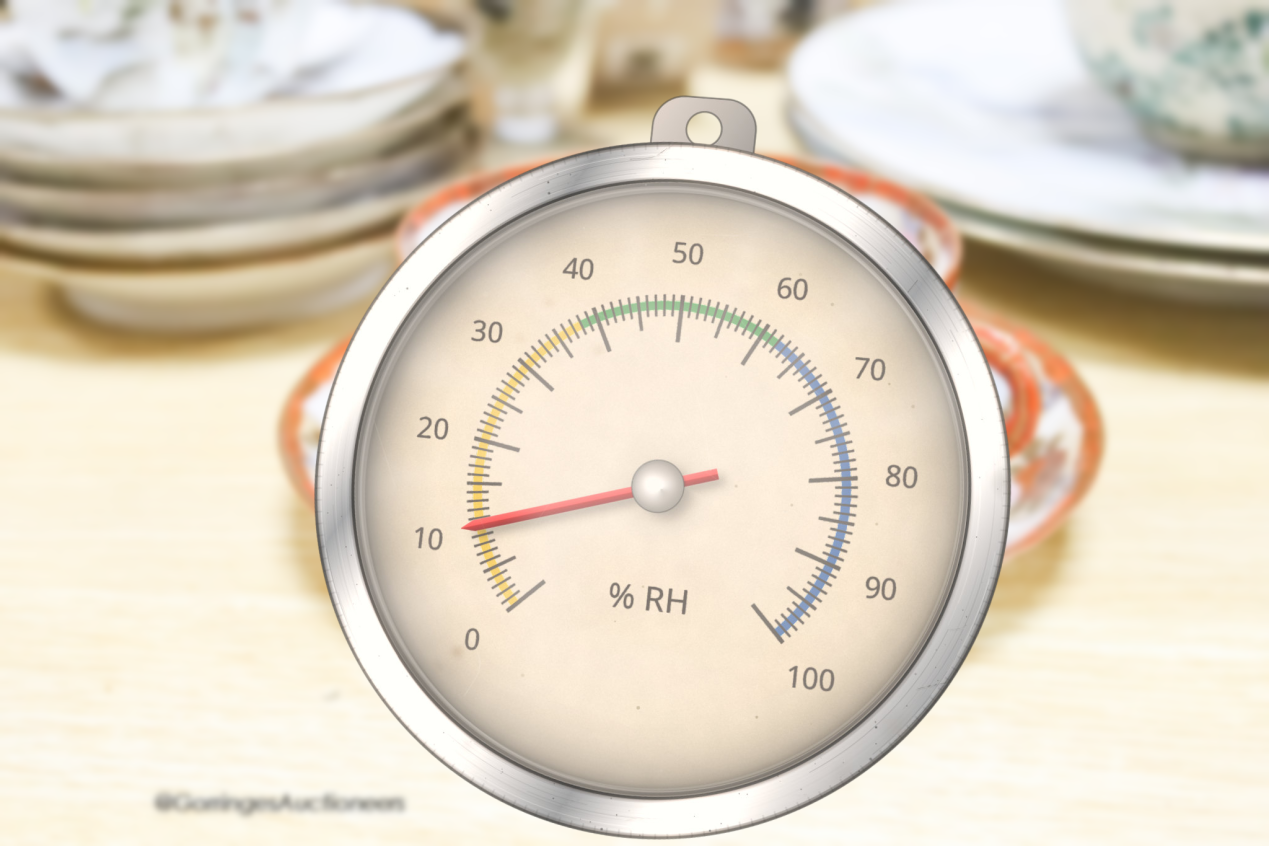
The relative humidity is 10 %
